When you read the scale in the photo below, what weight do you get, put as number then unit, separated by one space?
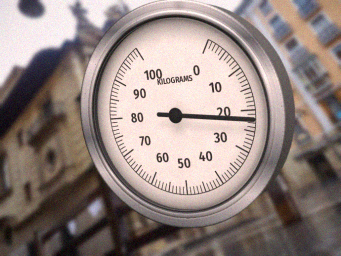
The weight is 22 kg
